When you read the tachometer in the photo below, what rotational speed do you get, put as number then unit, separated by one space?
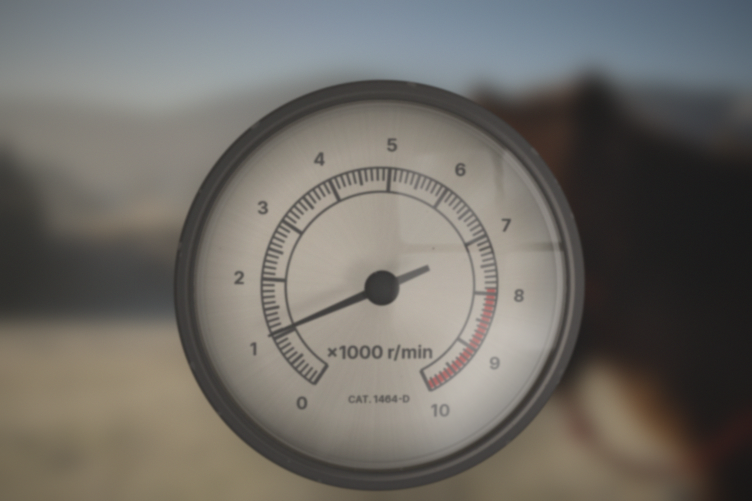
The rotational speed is 1100 rpm
